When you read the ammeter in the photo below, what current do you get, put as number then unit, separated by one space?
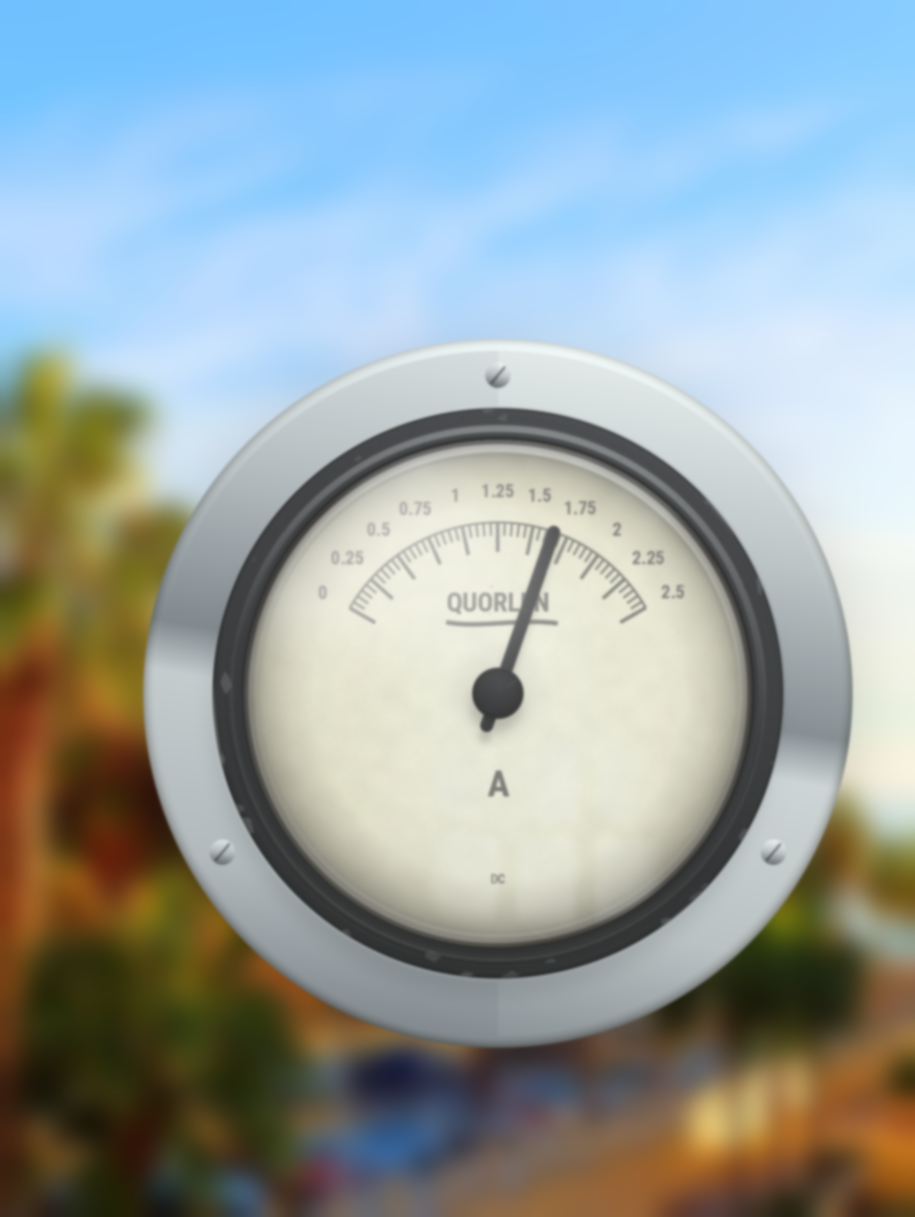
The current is 1.65 A
